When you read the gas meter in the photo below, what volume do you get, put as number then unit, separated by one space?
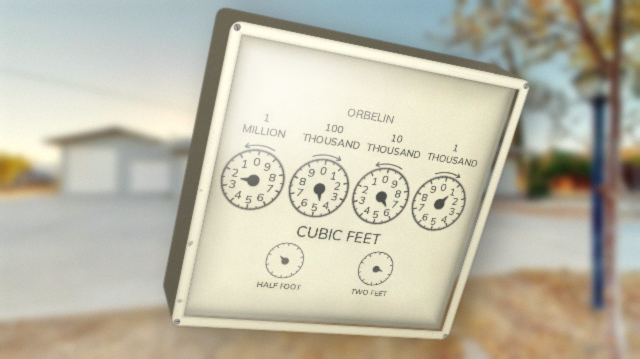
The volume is 246100 ft³
